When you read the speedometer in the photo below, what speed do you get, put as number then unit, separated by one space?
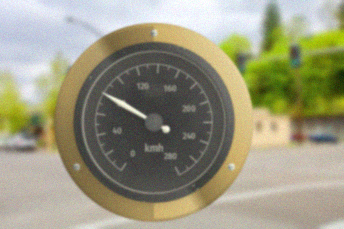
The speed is 80 km/h
